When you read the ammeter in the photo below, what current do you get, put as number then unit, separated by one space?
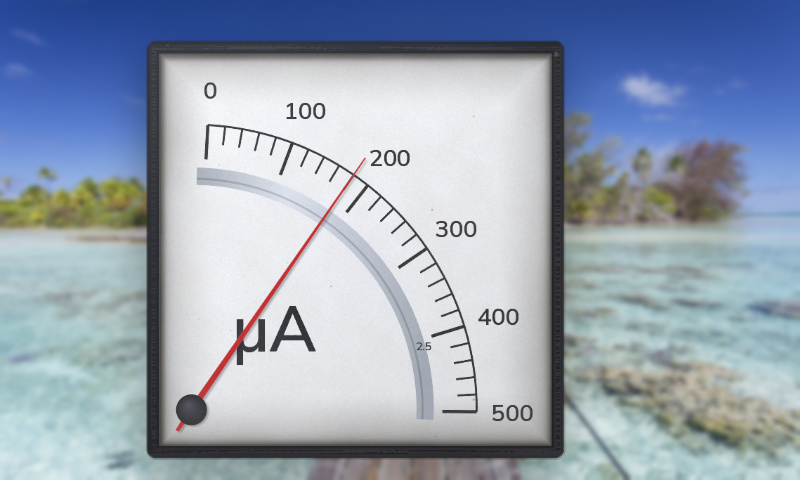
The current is 180 µA
